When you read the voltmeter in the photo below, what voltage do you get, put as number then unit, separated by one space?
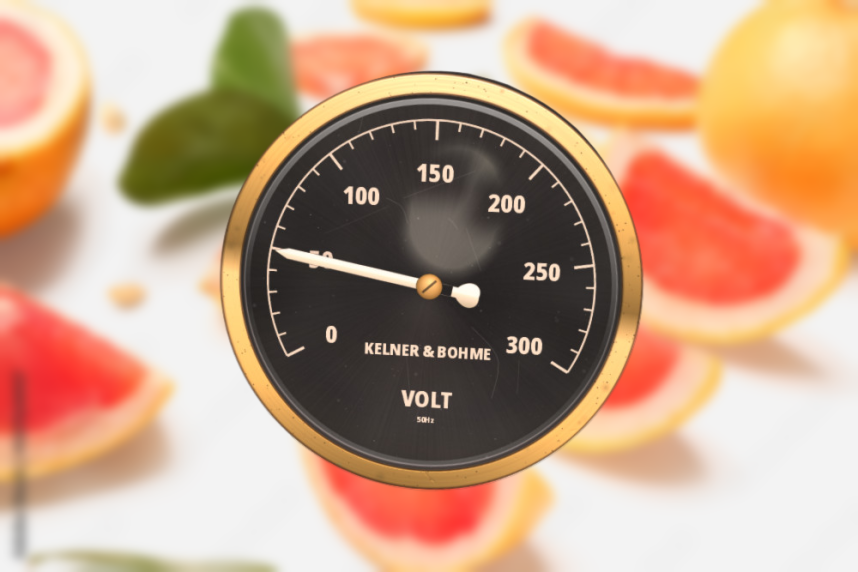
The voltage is 50 V
